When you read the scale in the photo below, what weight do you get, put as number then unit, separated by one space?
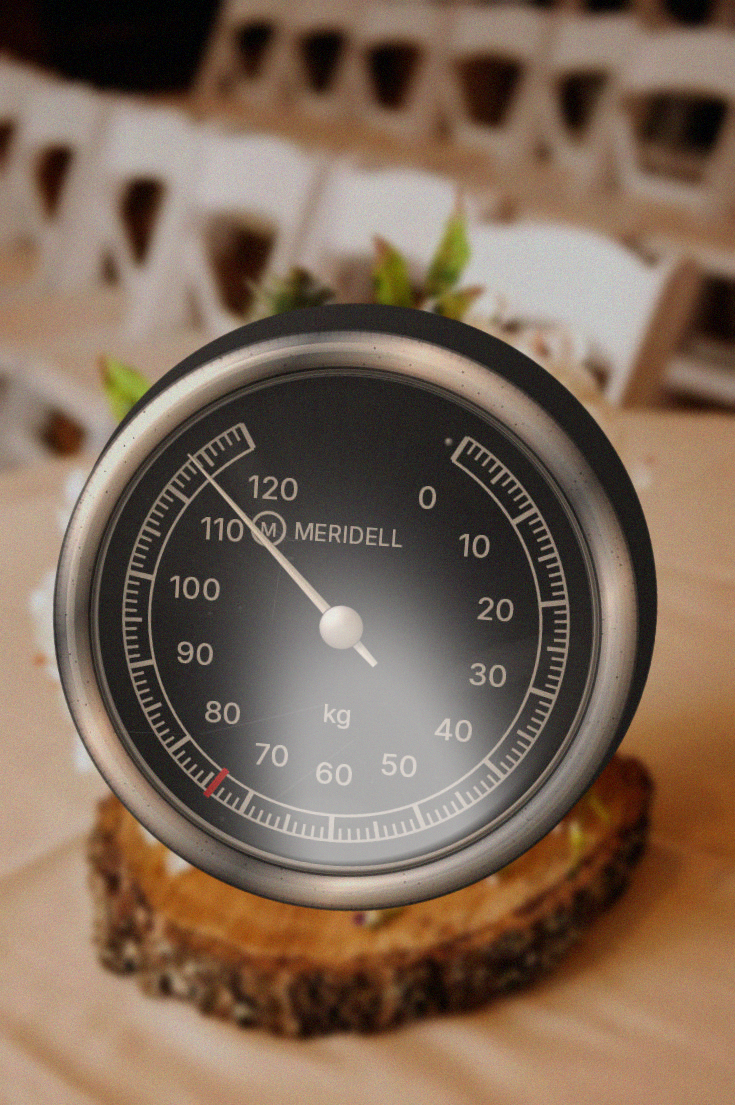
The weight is 114 kg
